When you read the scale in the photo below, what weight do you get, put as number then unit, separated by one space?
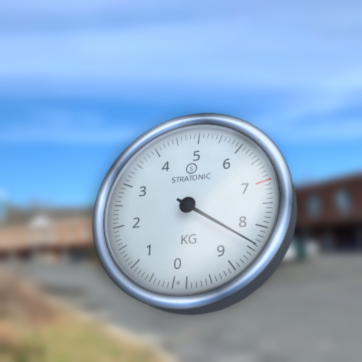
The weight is 8.4 kg
